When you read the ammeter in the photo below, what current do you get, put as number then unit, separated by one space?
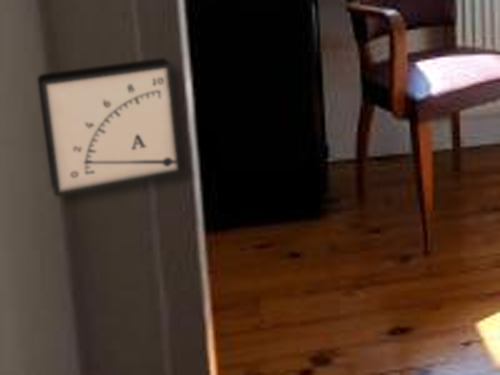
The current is 1 A
